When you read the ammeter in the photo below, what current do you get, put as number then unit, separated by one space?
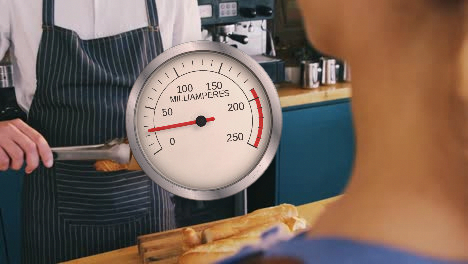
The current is 25 mA
